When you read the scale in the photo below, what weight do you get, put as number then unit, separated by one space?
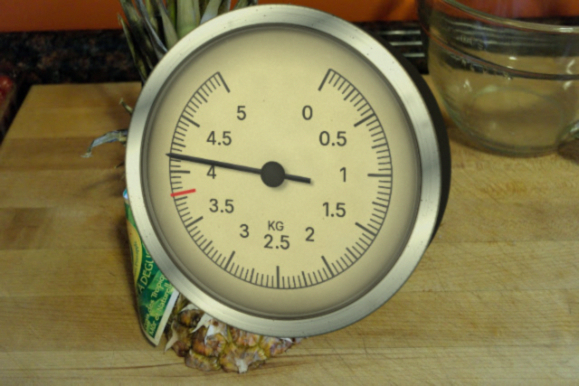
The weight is 4.15 kg
